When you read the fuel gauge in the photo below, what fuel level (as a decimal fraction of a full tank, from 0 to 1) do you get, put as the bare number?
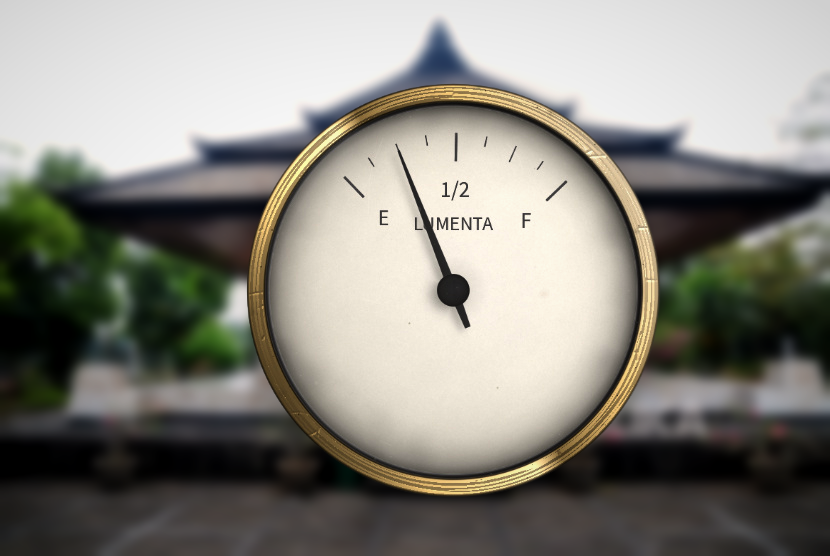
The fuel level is 0.25
